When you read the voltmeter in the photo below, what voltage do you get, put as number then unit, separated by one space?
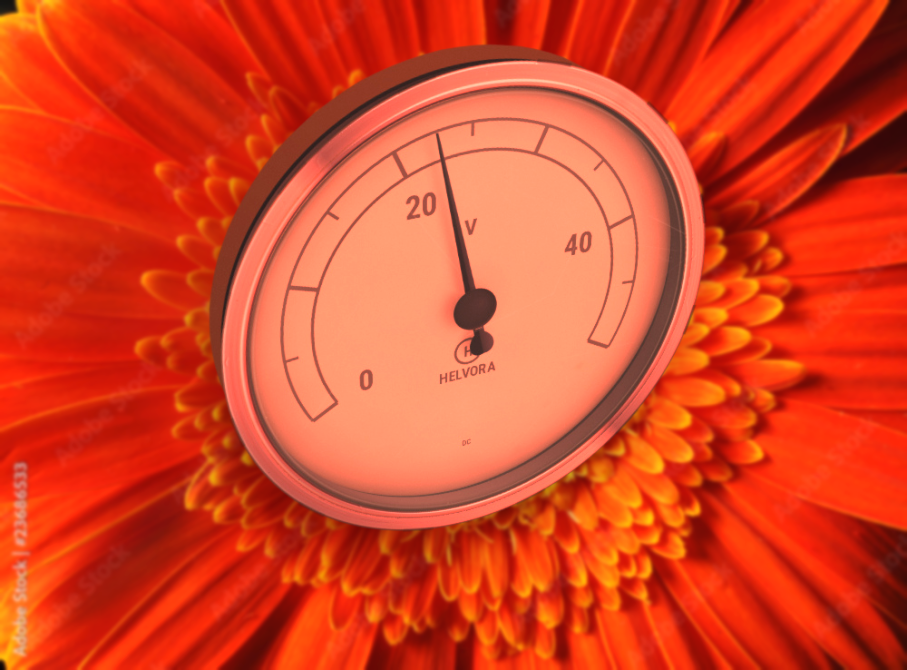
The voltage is 22.5 V
